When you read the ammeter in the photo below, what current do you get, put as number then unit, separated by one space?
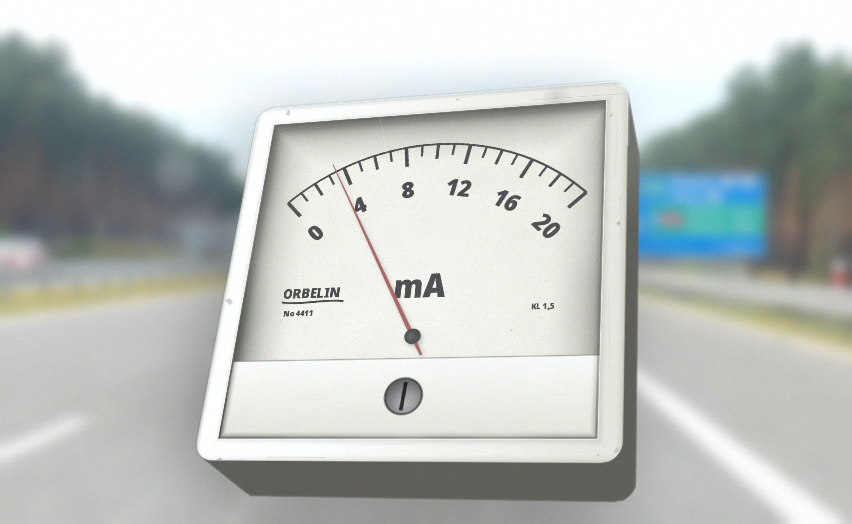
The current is 3.5 mA
